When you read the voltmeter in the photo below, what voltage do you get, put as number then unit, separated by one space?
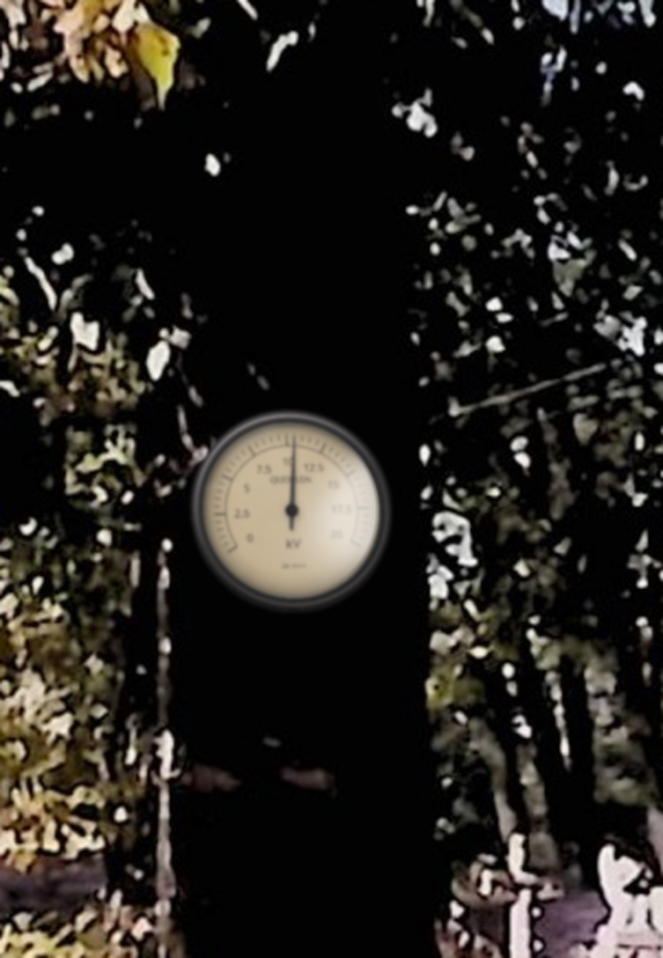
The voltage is 10.5 kV
